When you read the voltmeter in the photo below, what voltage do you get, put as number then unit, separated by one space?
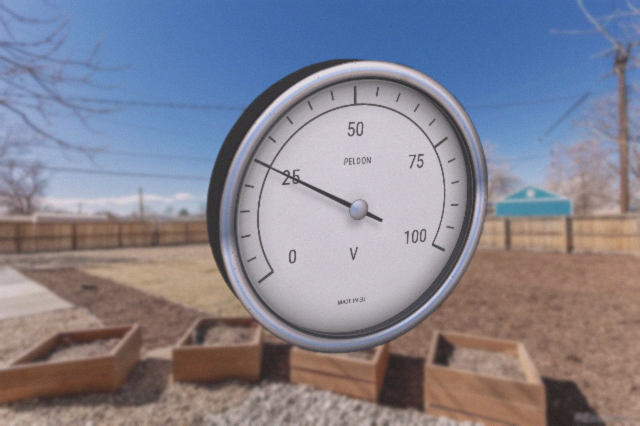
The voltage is 25 V
